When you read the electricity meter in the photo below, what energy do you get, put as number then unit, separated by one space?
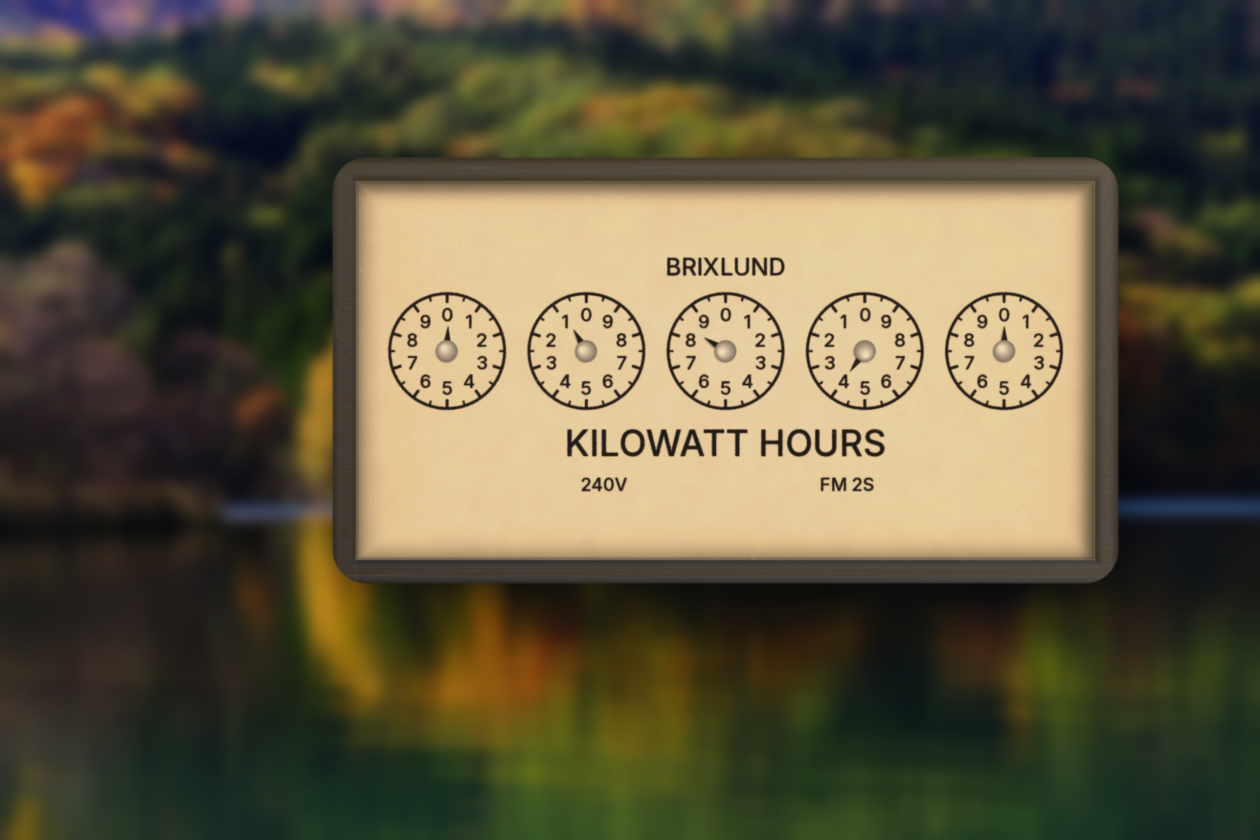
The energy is 840 kWh
